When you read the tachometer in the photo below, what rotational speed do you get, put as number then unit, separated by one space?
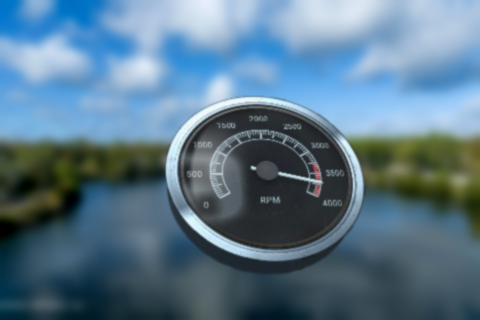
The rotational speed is 3750 rpm
